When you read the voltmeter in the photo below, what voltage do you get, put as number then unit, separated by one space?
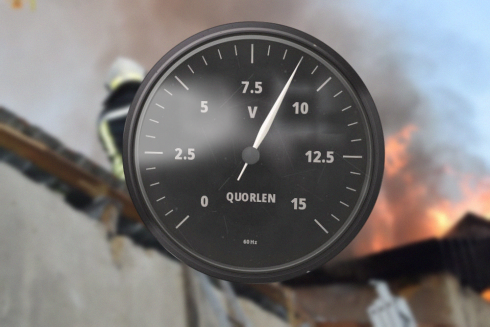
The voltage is 9 V
